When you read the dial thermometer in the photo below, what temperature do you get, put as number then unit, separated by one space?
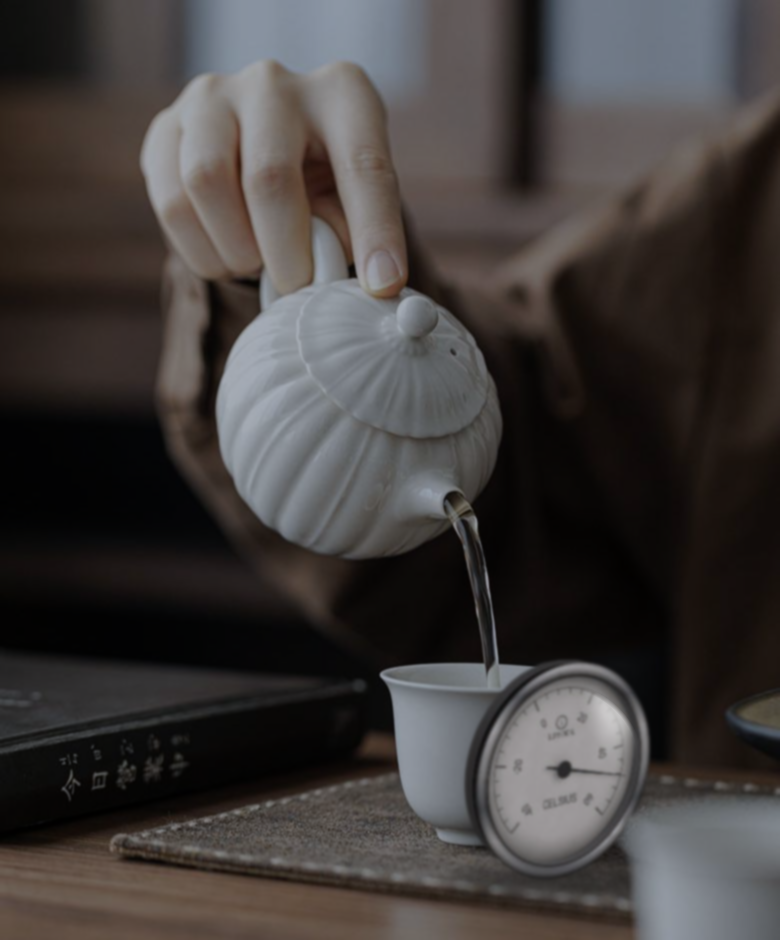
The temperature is 48 °C
